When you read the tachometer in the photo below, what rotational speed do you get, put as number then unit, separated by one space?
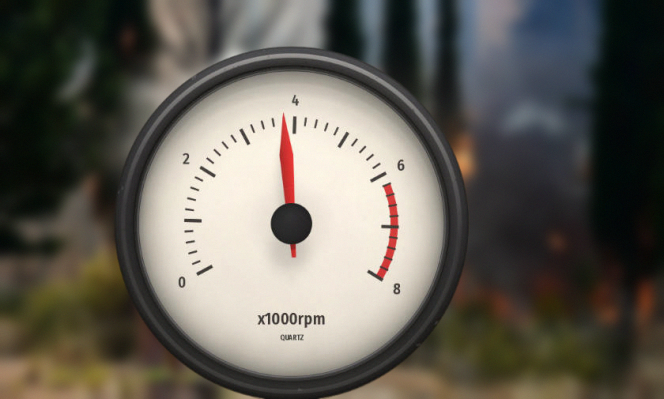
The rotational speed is 3800 rpm
